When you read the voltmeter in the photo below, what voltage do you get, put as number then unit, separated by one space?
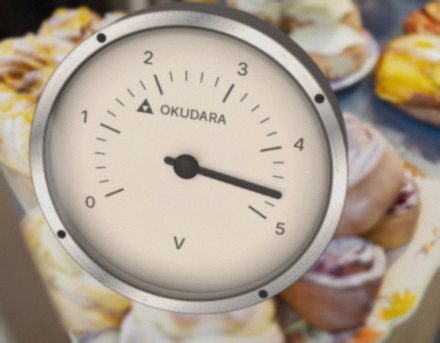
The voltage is 4.6 V
